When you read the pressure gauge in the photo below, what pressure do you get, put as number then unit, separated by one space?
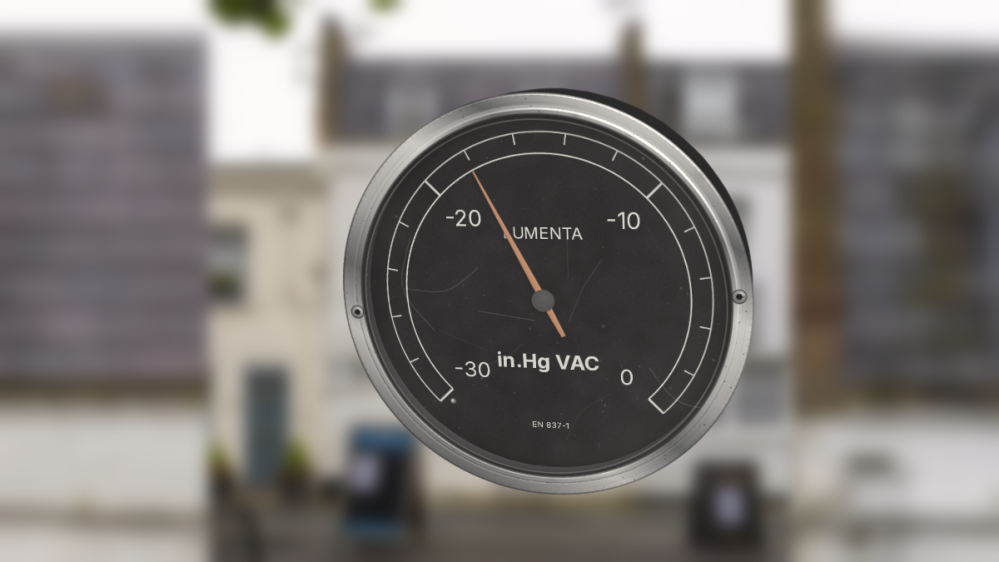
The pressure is -18 inHg
